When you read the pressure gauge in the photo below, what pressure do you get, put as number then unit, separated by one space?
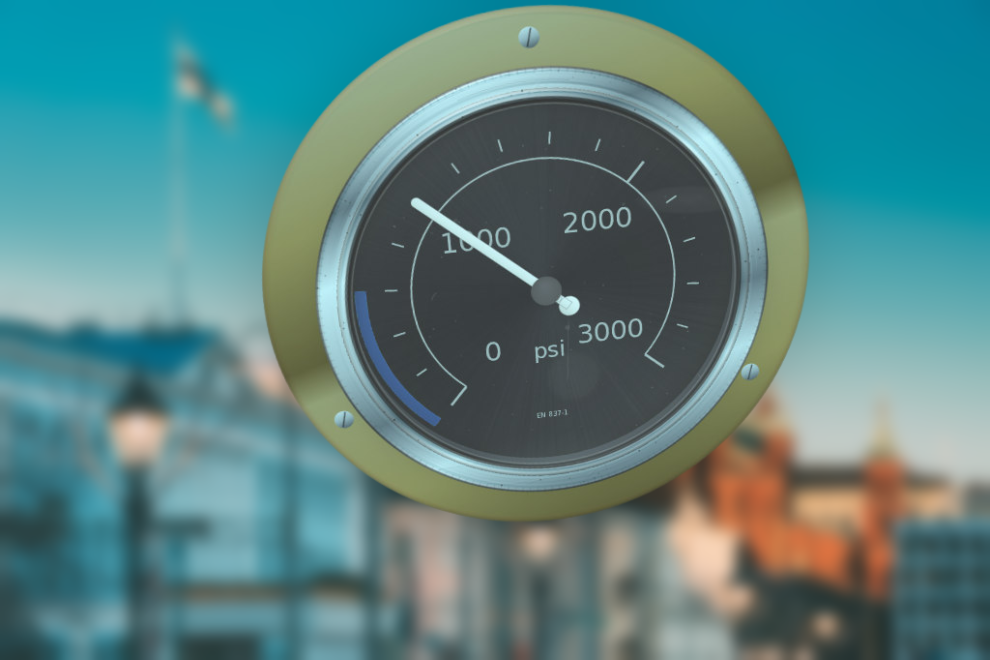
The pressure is 1000 psi
